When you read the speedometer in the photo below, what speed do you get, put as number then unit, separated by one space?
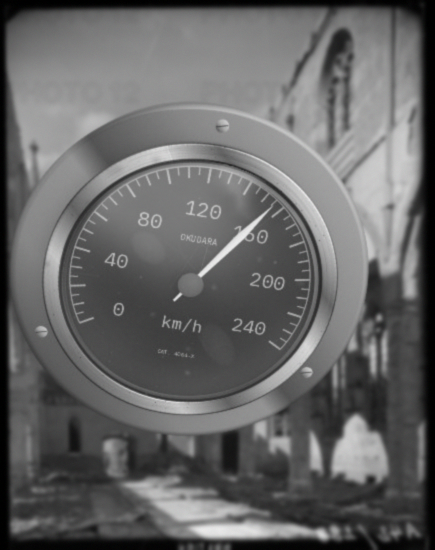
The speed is 155 km/h
